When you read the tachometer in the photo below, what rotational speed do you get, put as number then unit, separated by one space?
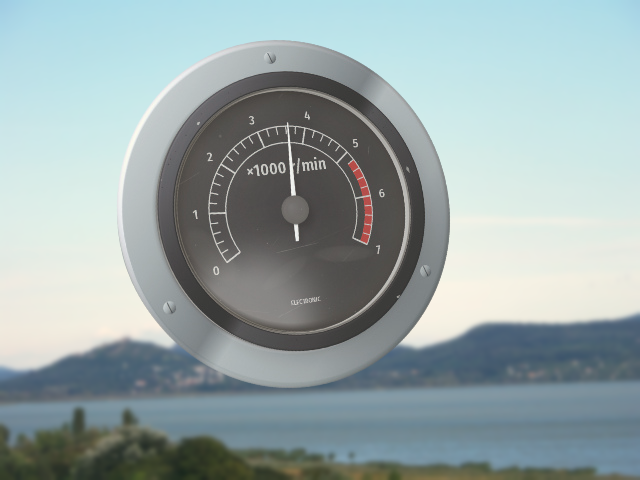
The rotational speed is 3600 rpm
